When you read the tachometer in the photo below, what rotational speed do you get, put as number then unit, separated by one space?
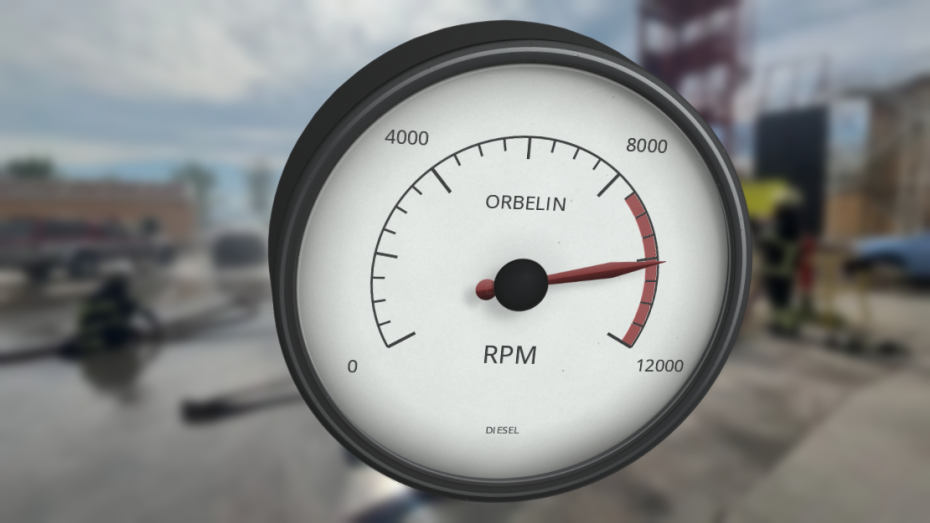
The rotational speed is 10000 rpm
